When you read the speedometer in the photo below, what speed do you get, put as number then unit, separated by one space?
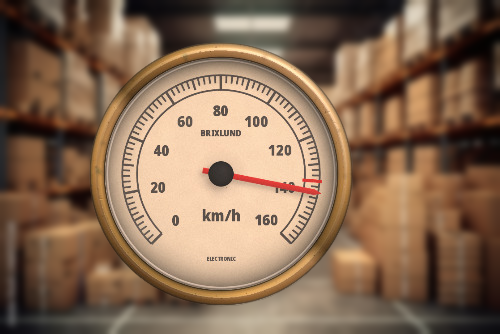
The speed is 140 km/h
